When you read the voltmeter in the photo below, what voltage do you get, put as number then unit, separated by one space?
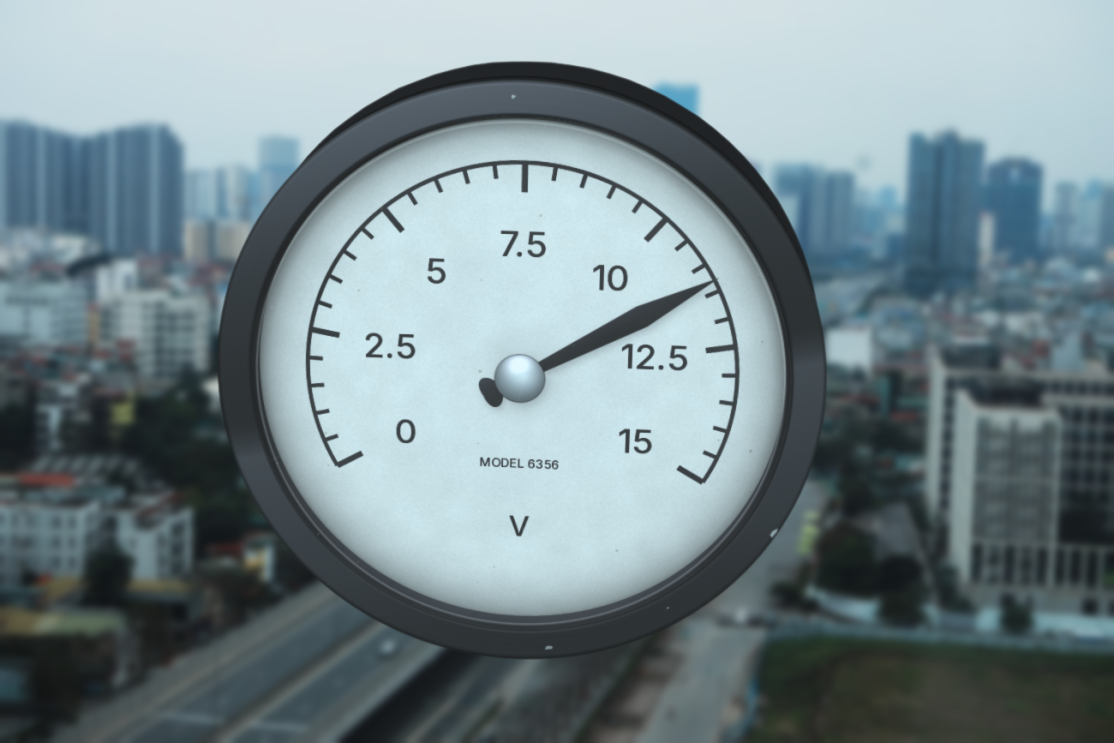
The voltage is 11.25 V
